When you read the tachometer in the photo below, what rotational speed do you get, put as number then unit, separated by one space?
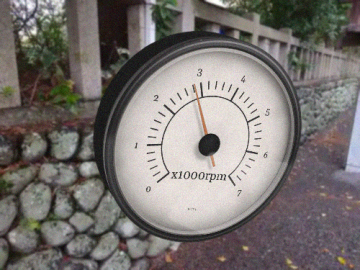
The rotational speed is 2800 rpm
